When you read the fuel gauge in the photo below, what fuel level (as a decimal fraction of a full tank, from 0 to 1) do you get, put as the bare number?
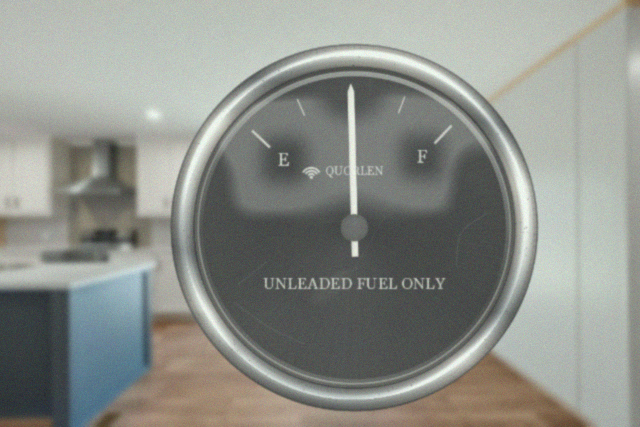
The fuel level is 0.5
